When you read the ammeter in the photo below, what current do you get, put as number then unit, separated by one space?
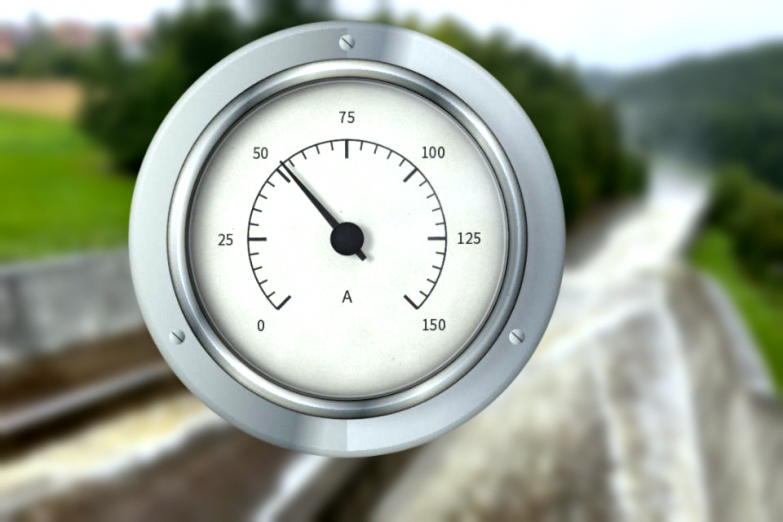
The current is 52.5 A
